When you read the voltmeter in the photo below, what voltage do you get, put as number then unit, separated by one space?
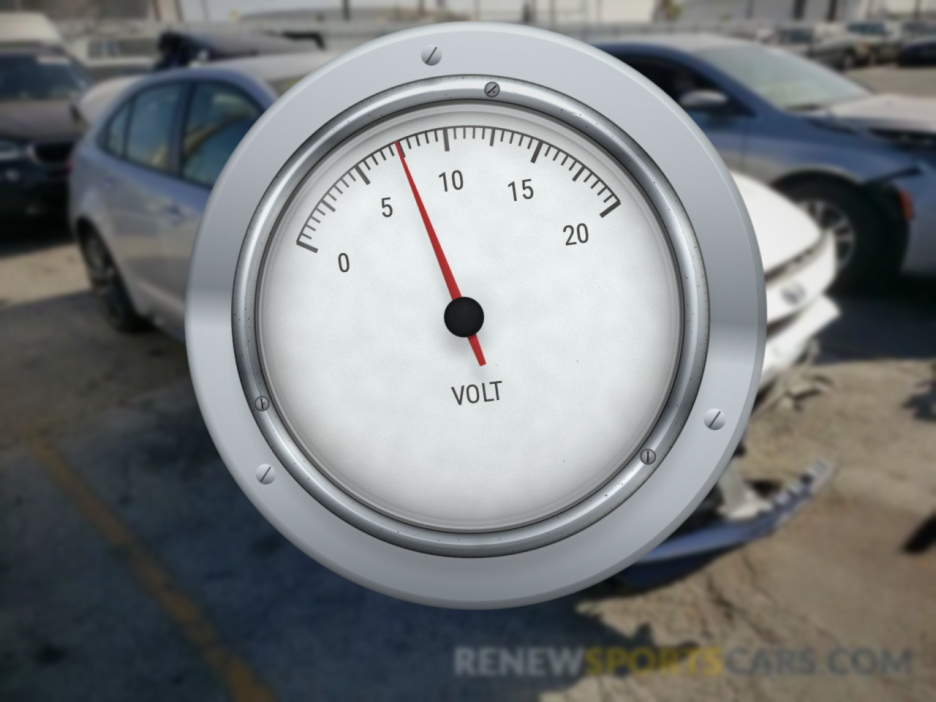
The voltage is 7.5 V
